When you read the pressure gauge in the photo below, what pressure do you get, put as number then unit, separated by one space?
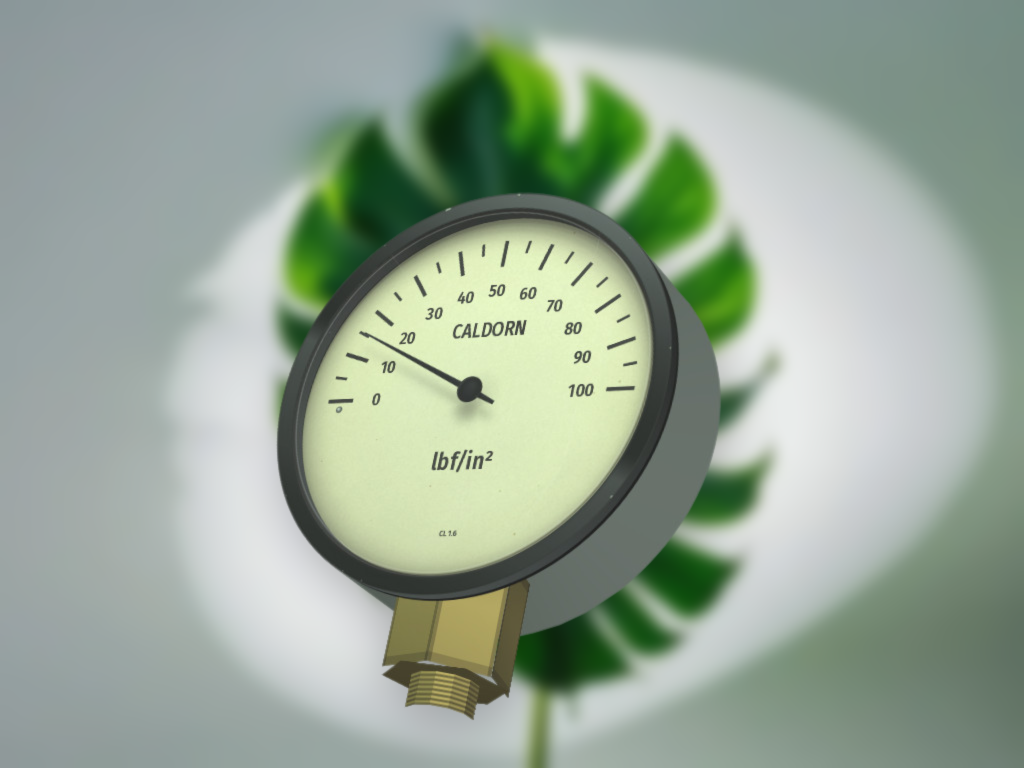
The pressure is 15 psi
